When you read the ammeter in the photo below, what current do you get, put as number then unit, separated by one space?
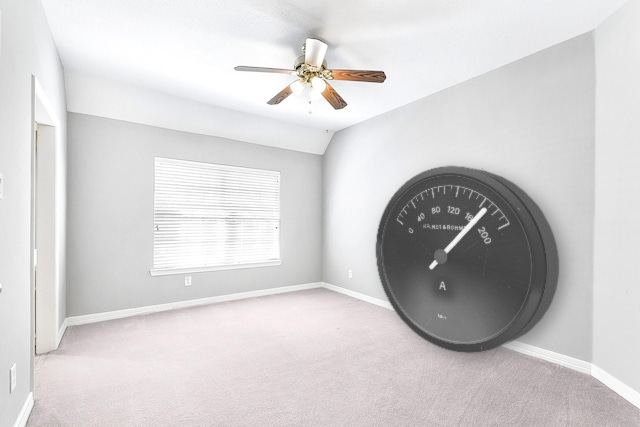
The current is 170 A
